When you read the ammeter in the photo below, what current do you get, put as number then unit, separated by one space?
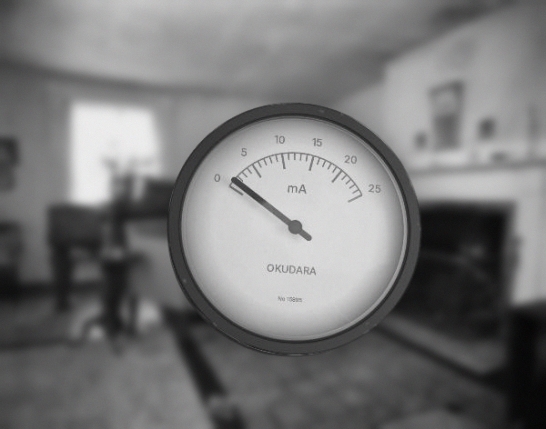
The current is 1 mA
